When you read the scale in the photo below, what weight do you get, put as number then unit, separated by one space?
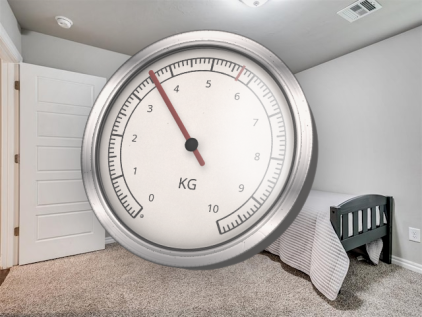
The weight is 3.6 kg
